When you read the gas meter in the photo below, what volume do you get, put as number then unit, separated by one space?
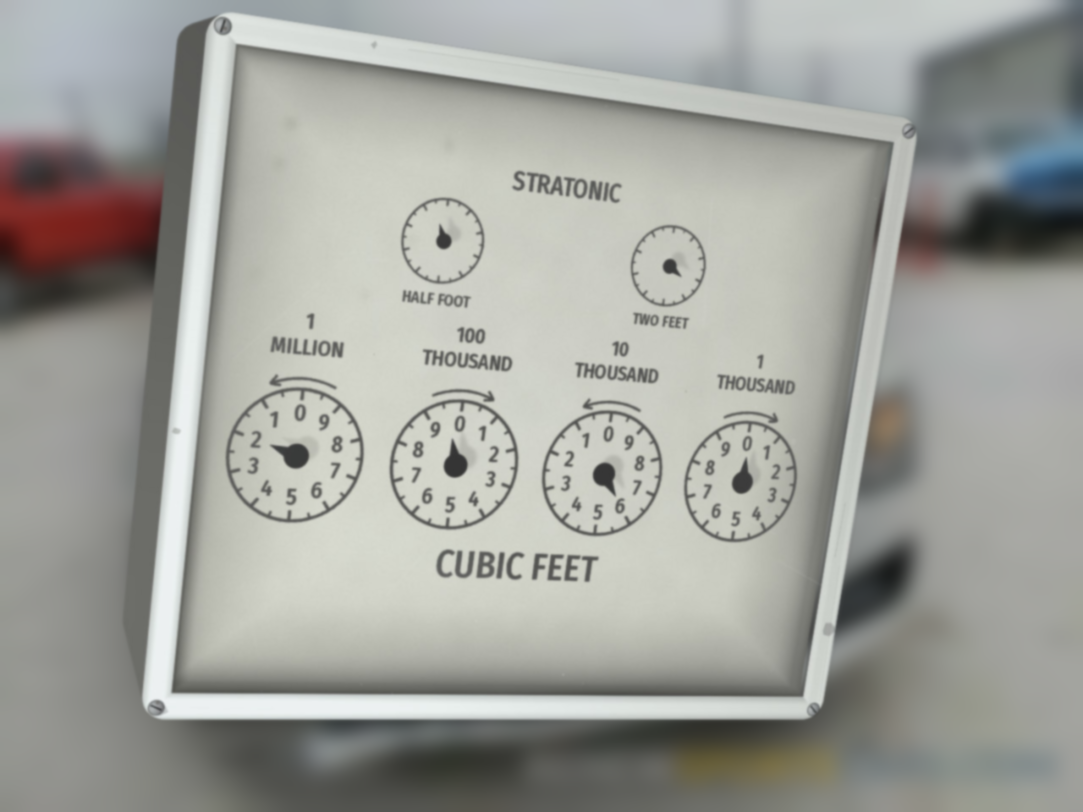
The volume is 196000 ft³
